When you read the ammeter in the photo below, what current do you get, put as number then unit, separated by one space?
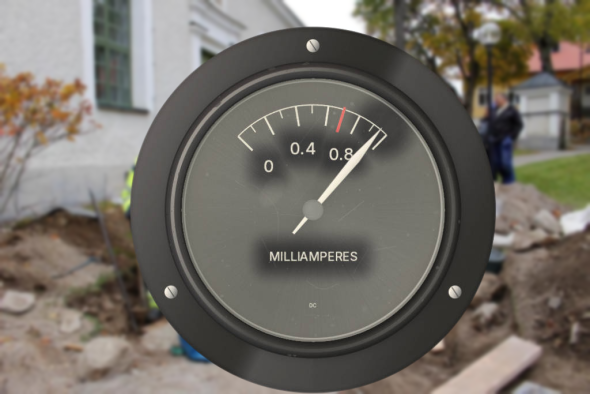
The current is 0.95 mA
